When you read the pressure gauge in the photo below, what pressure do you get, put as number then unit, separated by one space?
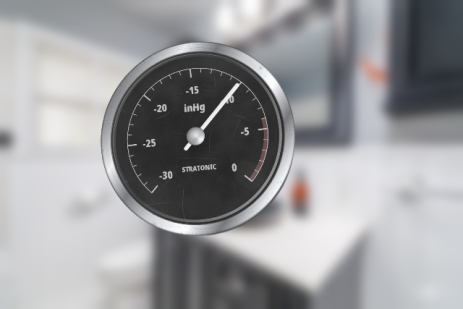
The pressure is -10 inHg
